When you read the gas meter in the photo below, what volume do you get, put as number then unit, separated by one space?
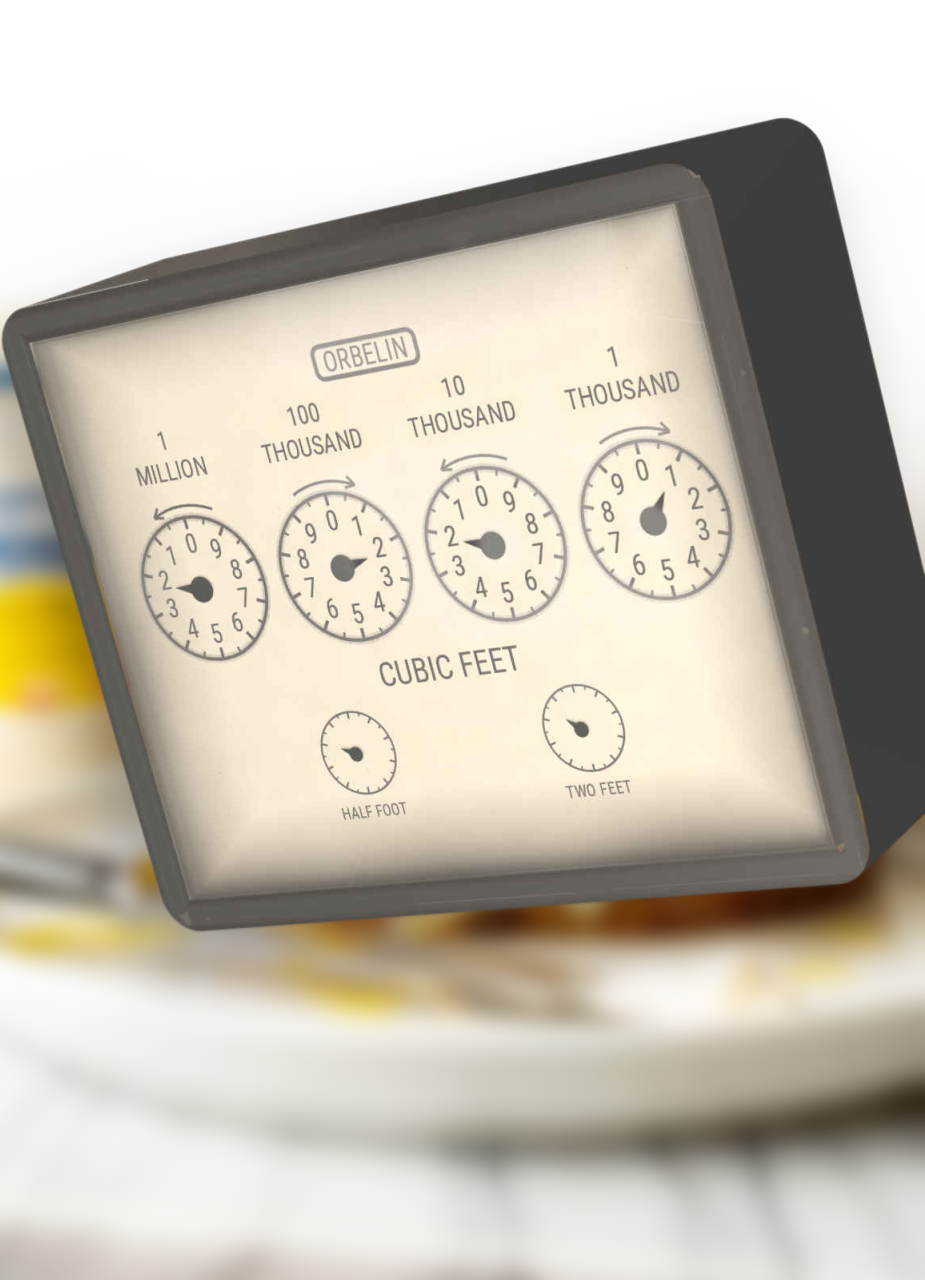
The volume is 222100 ft³
